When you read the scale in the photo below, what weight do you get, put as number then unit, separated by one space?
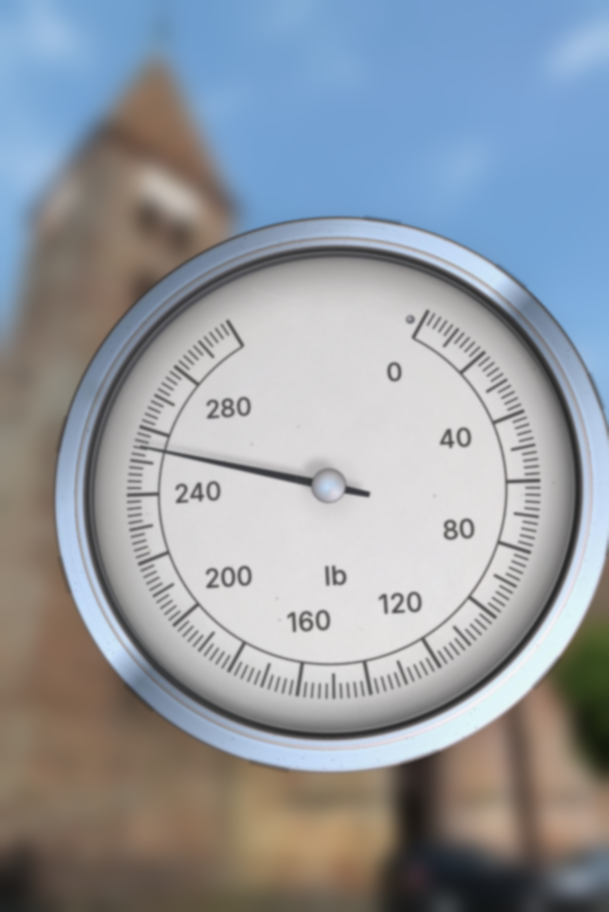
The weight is 254 lb
